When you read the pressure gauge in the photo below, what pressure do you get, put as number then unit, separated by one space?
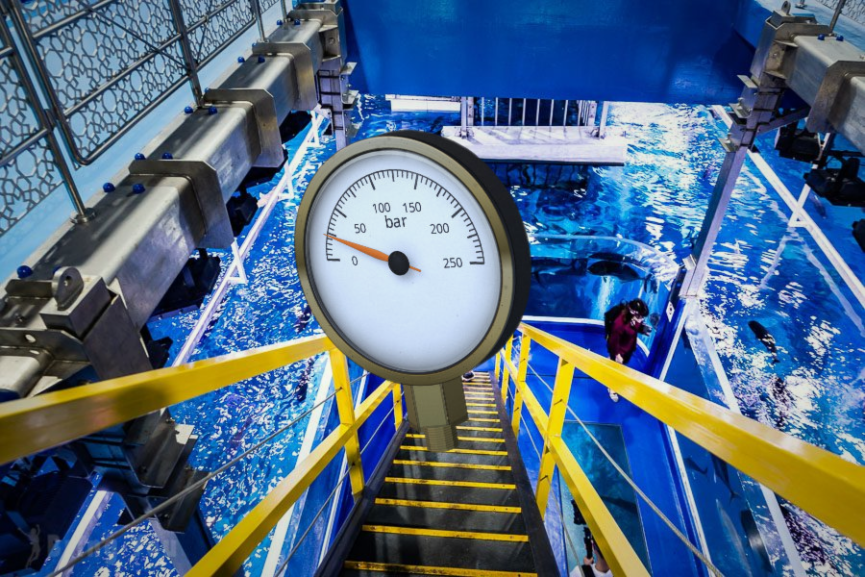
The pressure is 25 bar
